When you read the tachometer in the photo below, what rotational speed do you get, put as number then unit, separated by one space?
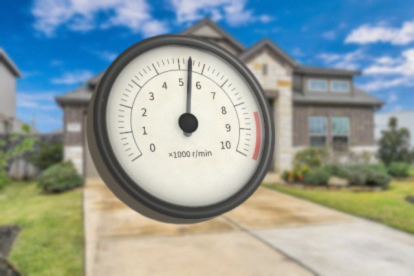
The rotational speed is 5400 rpm
